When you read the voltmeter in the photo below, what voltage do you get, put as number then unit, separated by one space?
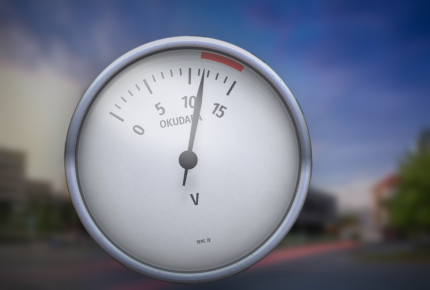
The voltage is 11.5 V
